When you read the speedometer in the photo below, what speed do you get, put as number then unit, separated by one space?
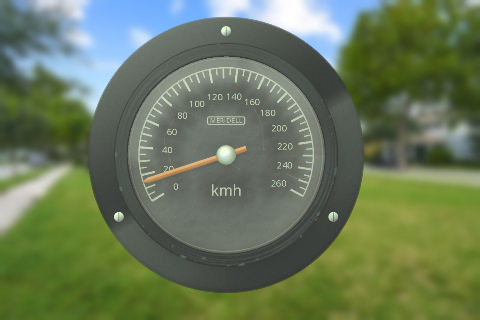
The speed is 15 km/h
